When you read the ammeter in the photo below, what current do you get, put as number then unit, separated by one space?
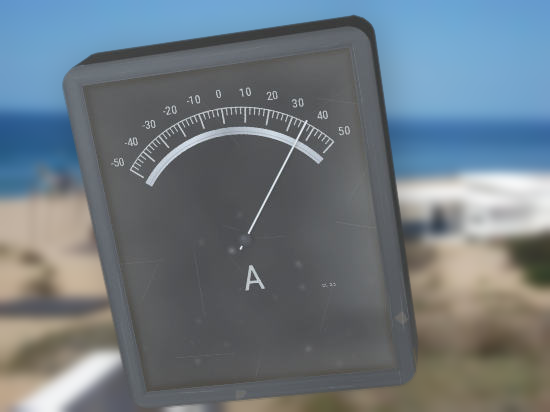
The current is 36 A
